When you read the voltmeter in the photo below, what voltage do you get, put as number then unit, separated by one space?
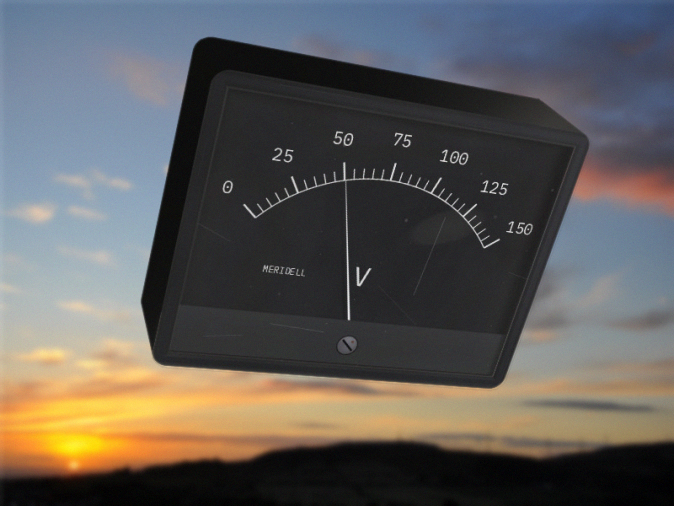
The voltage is 50 V
